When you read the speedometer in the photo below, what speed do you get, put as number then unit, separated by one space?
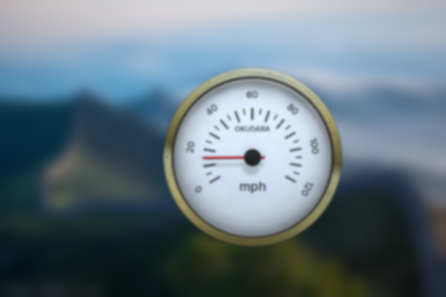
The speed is 15 mph
